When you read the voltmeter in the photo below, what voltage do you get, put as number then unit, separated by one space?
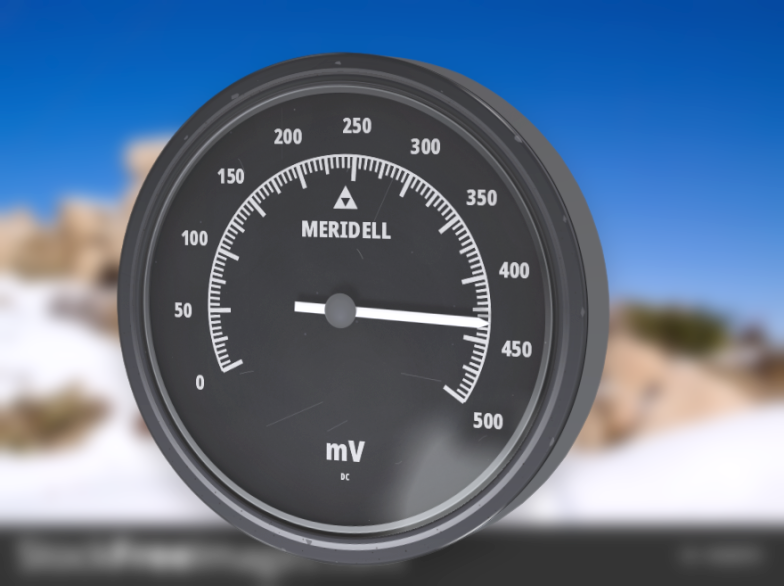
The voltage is 435 mV
